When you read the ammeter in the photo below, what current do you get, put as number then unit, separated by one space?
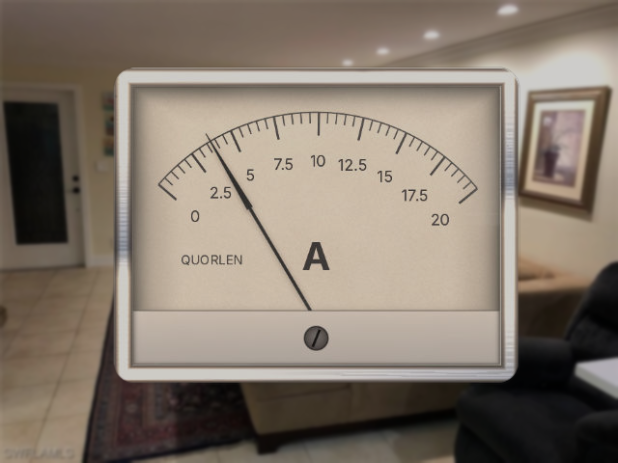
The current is 3.75 A
